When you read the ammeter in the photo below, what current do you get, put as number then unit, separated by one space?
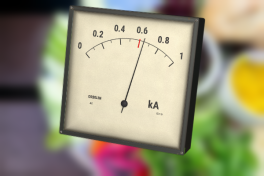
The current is 0.65 kA
